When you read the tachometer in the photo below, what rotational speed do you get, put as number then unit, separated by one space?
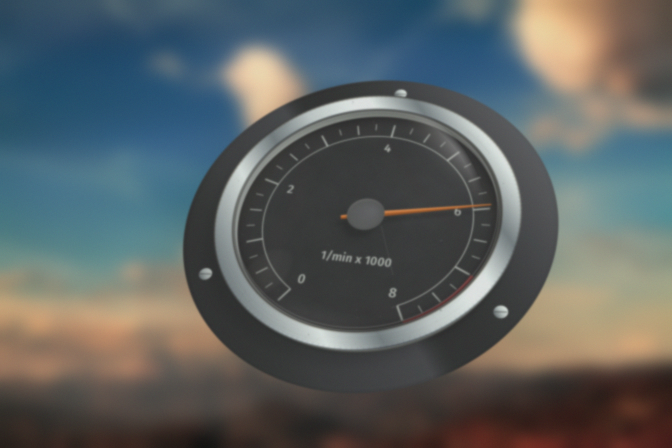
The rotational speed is 6000 rpm
